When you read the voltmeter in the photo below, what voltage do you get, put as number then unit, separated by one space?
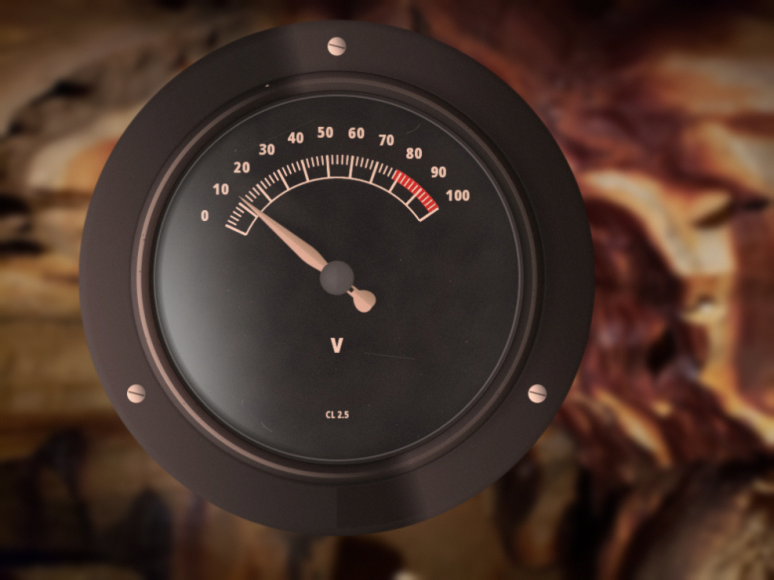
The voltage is 12 V
